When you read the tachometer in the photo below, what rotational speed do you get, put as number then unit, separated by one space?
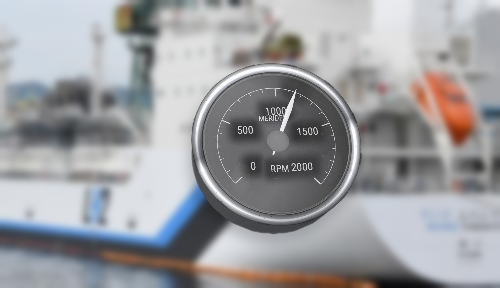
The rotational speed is 1150 rpm
